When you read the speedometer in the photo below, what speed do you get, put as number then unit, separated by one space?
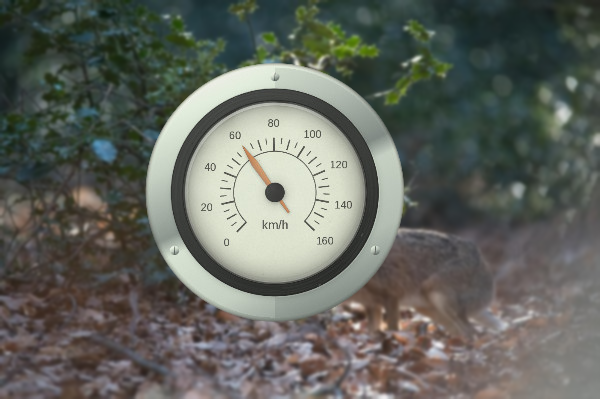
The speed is 60 km/h
